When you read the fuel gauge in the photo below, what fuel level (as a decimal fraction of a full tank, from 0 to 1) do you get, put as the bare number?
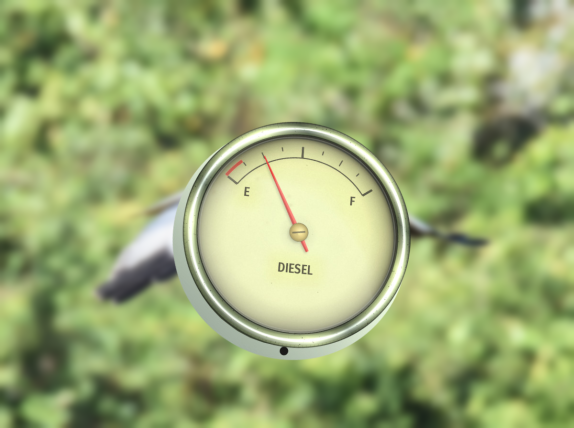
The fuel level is 0.25
